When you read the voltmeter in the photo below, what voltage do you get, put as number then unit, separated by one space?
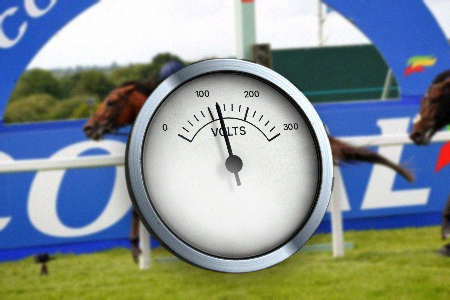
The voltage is 120 V
